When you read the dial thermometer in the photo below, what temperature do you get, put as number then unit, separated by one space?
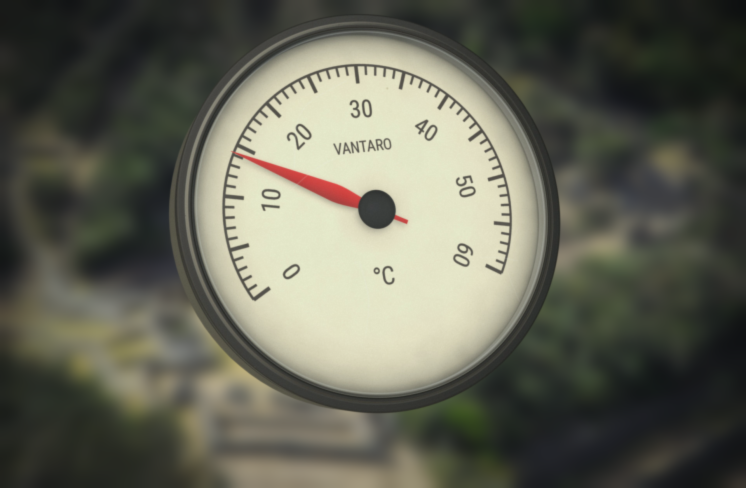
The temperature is 14 °C
